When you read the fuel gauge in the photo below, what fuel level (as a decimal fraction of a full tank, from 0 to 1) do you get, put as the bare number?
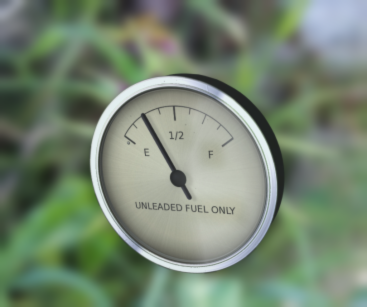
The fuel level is 0.25
